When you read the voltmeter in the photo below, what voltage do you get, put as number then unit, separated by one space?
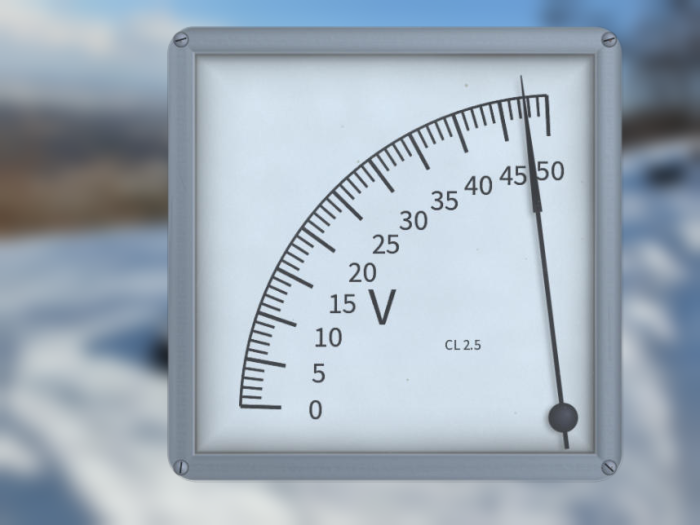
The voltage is 47.5 V
